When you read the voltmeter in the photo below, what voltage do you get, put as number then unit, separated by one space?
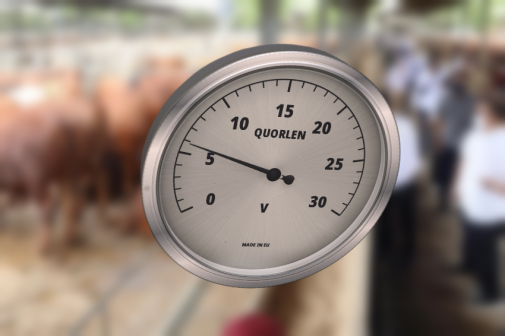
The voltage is 6 V
